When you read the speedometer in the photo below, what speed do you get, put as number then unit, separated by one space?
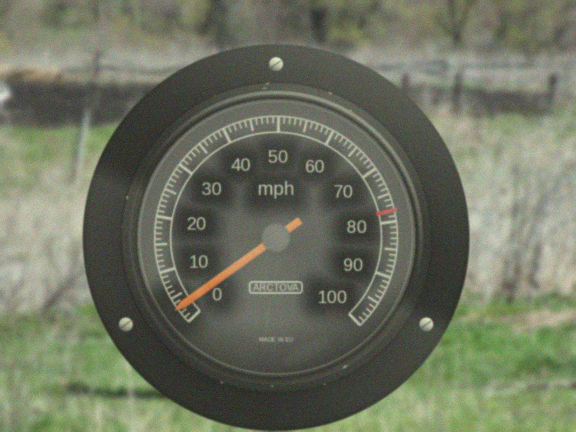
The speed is 3 mph
